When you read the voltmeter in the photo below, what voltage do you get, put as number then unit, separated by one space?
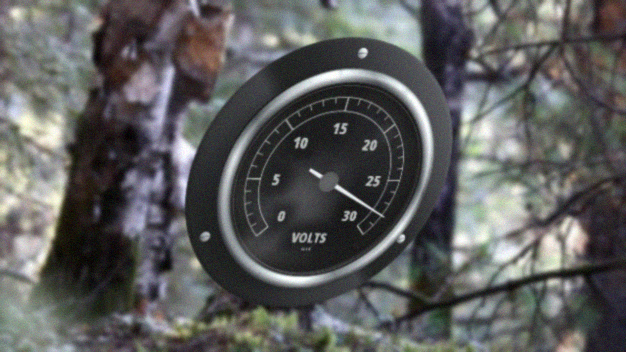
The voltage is 28 V
